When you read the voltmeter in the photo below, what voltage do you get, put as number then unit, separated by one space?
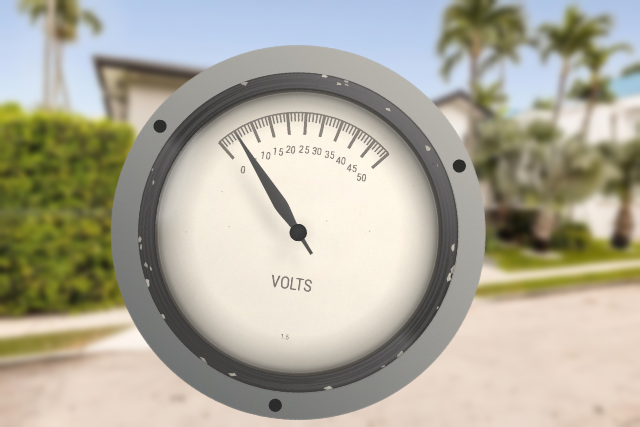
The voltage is 5 V
